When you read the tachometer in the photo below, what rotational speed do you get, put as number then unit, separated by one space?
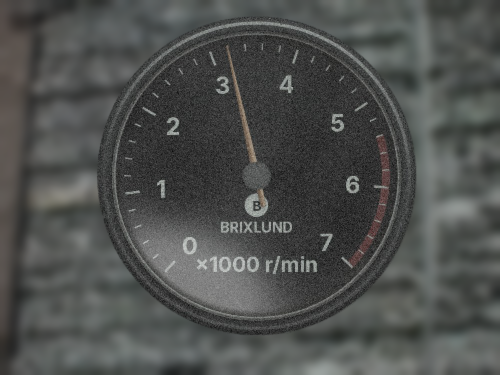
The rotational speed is 3200 rpm
